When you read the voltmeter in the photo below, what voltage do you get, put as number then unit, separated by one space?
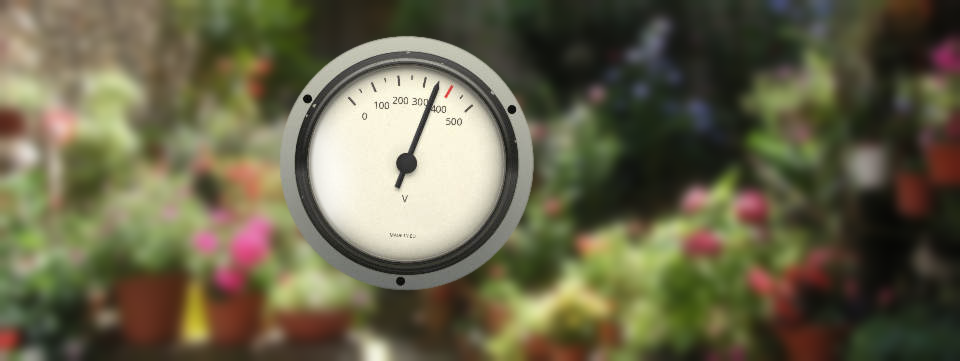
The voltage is 350 V
